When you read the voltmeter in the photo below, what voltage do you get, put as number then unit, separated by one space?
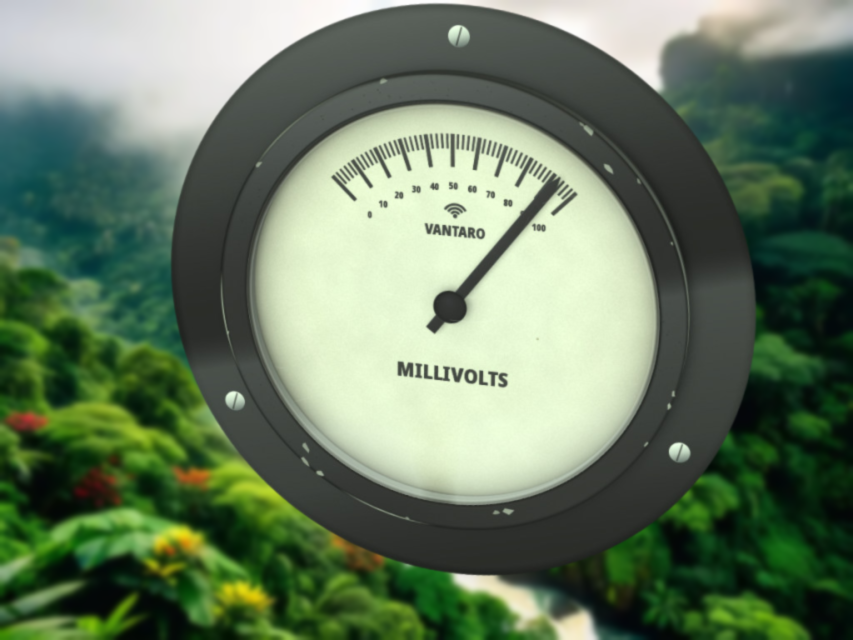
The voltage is 92 mV
